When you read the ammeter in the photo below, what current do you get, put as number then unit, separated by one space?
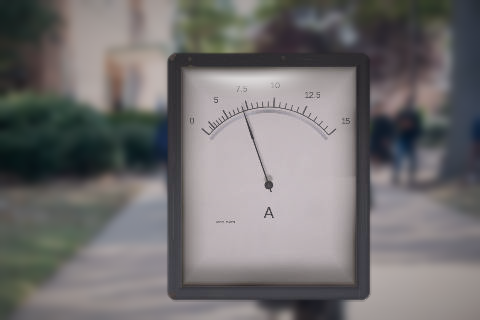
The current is 7 A
